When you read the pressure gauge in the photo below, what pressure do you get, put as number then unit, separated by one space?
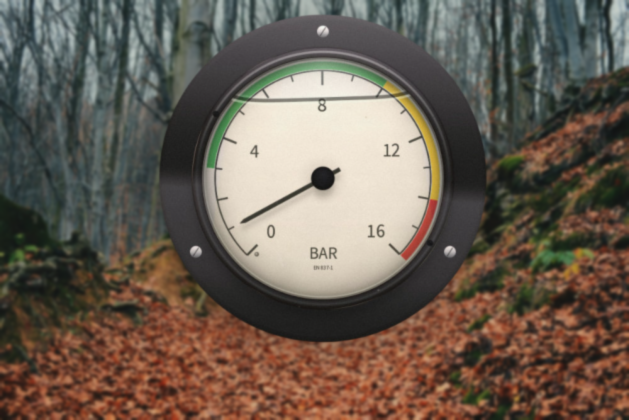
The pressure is 1 bar
